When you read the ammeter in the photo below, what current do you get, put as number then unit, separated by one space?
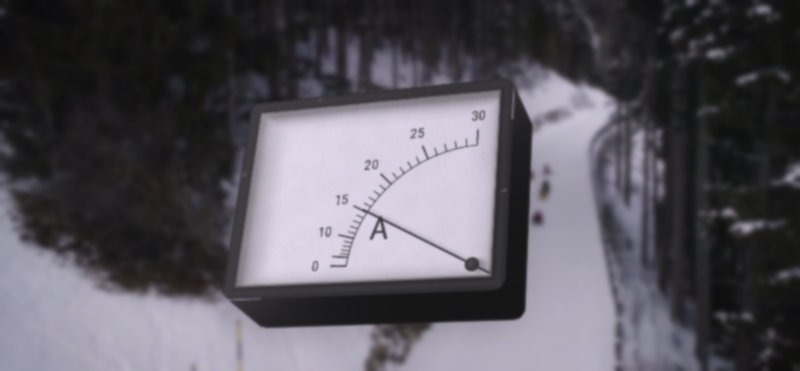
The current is 15 A
